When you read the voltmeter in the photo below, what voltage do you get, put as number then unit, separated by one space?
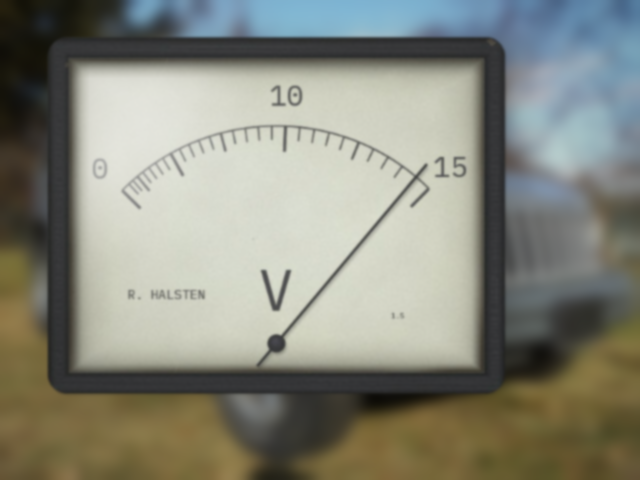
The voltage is 14.5 V
